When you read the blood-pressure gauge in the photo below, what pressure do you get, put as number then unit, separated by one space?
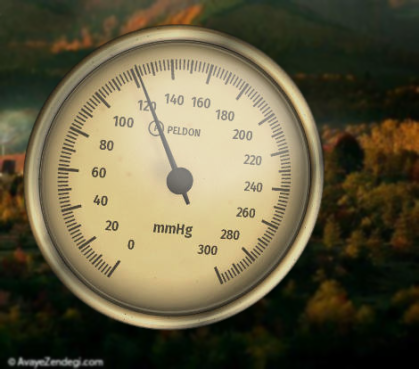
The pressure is 122 mmHg
